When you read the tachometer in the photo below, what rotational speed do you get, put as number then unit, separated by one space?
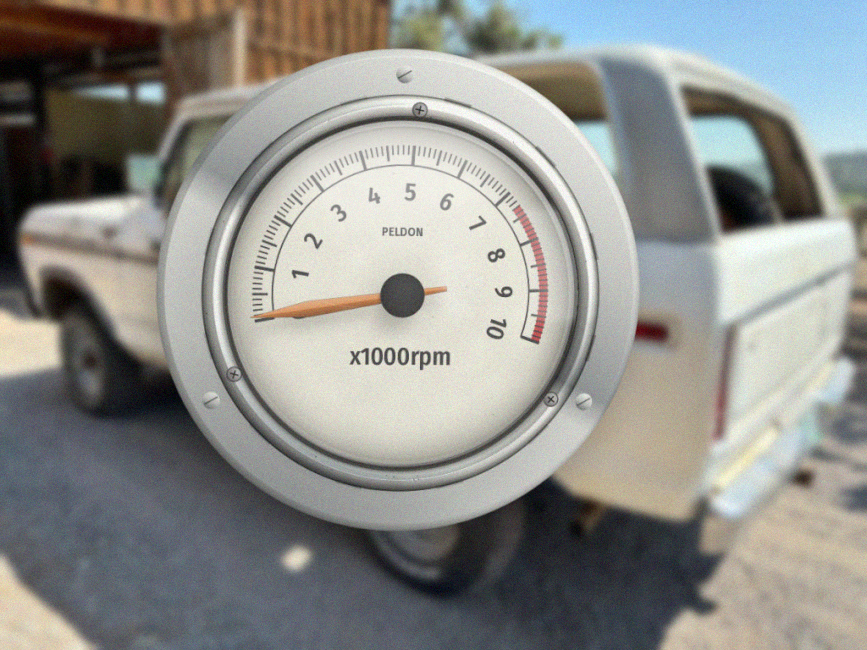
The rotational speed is 100 rpm
